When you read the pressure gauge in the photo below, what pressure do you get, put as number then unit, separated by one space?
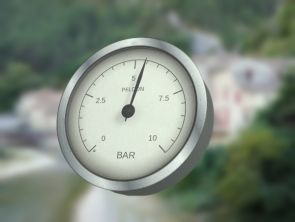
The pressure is 5.5 bar
